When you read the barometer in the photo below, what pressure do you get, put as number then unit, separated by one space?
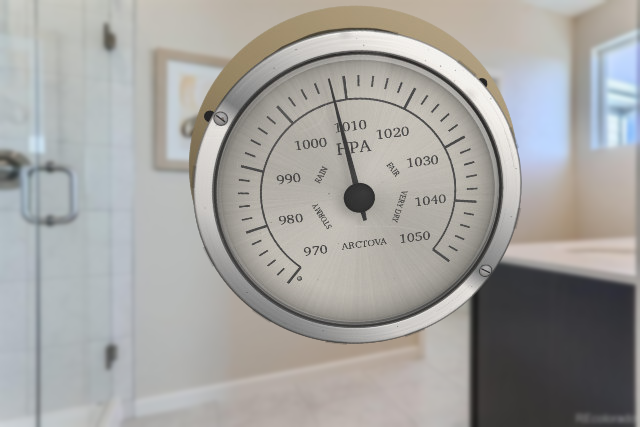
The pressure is 1008 hPa
